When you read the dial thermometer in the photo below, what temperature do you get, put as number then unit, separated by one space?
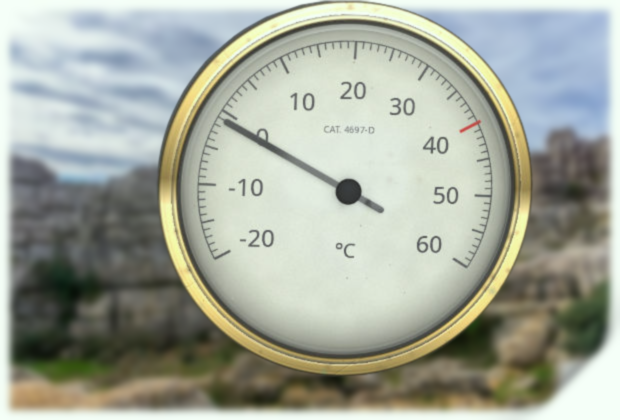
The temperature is -1 °C
